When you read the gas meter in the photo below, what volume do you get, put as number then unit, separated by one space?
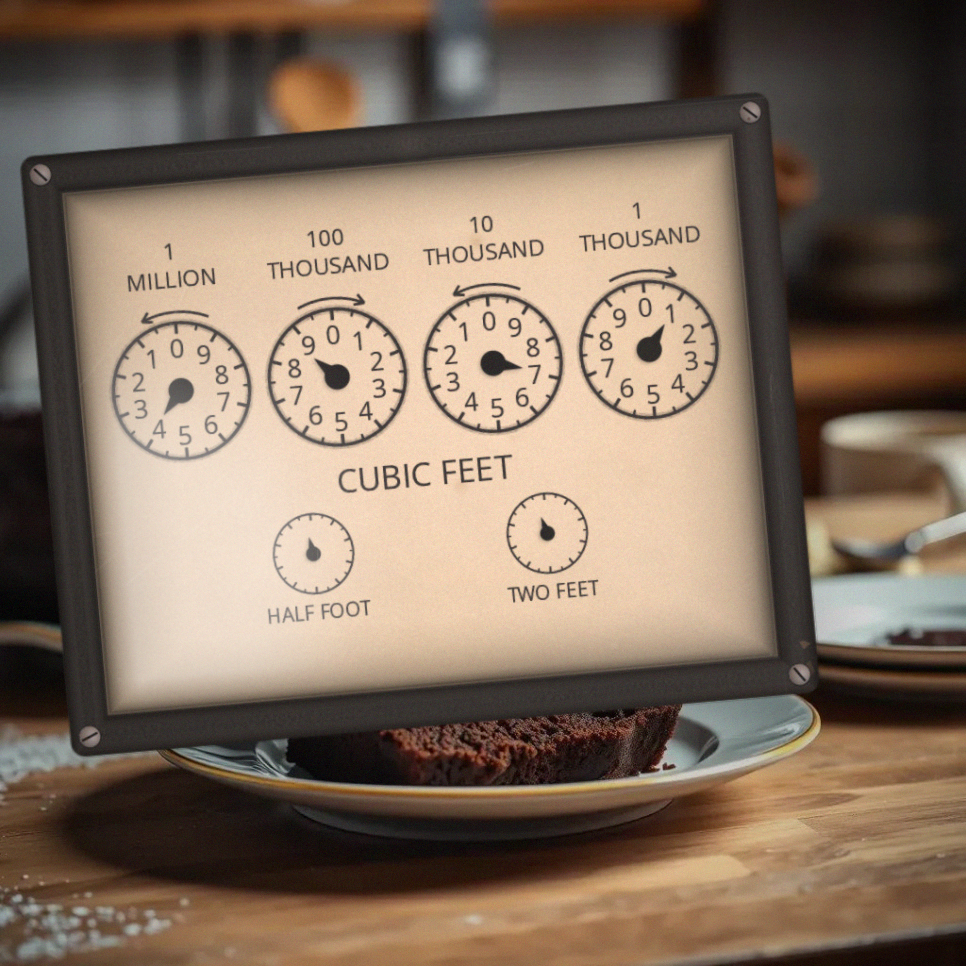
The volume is 387100 ft³
